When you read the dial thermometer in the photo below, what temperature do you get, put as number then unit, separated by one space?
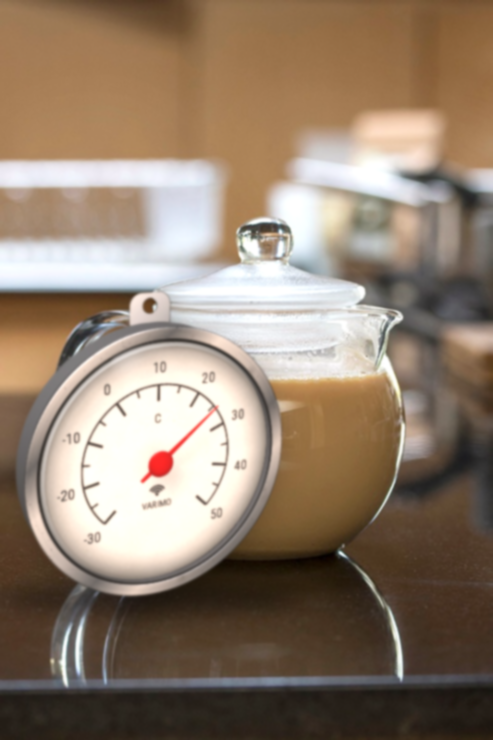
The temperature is 25 °C
